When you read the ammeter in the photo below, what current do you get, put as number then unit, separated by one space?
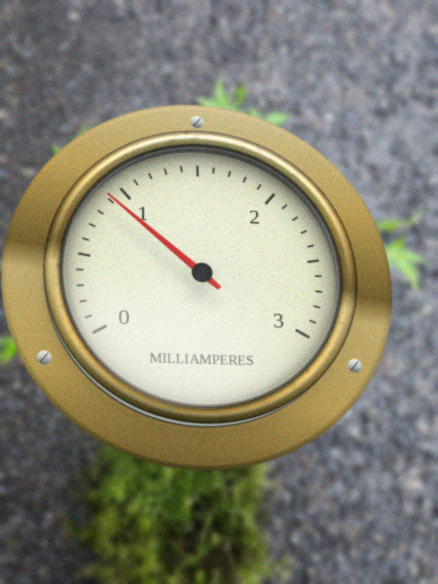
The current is 0.9 mA
